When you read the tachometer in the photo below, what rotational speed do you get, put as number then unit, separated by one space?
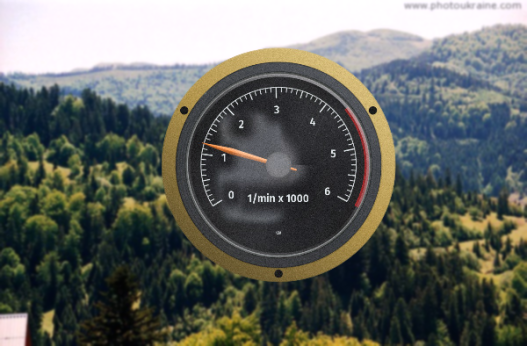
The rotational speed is 1200 rpm
